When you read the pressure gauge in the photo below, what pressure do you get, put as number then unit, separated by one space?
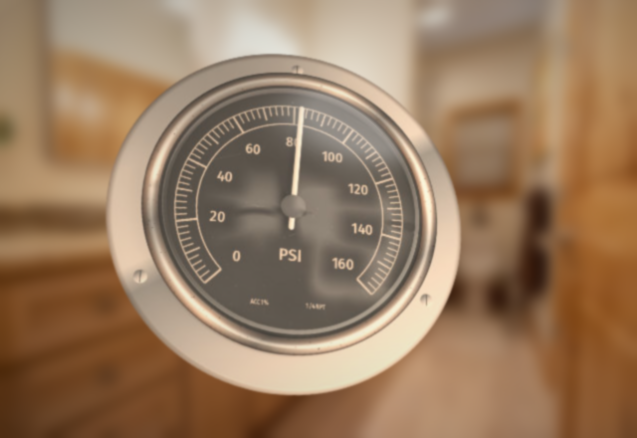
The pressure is 82 psi
